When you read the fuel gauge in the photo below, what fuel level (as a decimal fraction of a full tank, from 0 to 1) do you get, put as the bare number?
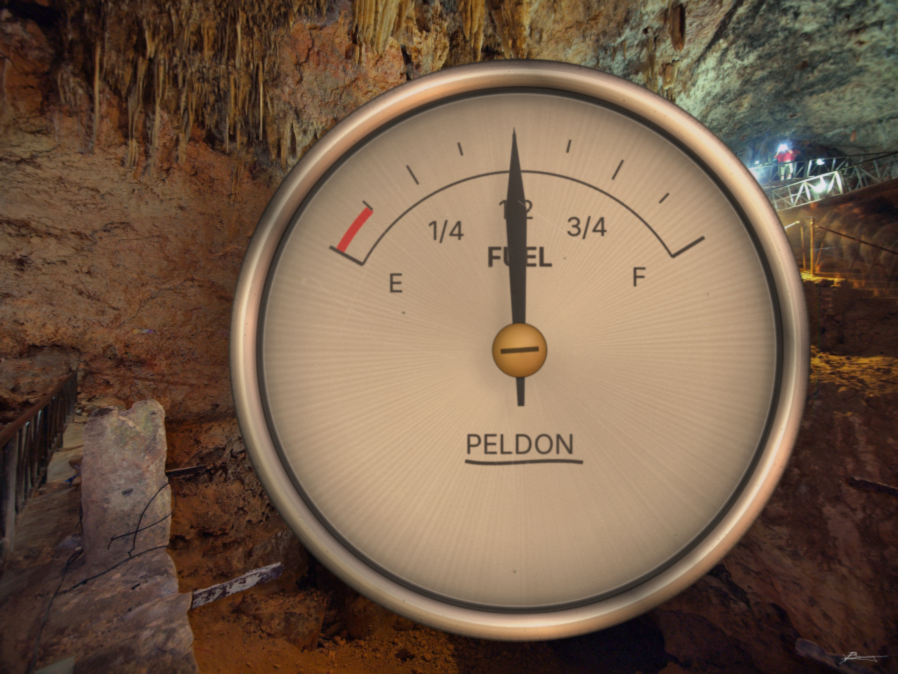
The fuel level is 0.5
